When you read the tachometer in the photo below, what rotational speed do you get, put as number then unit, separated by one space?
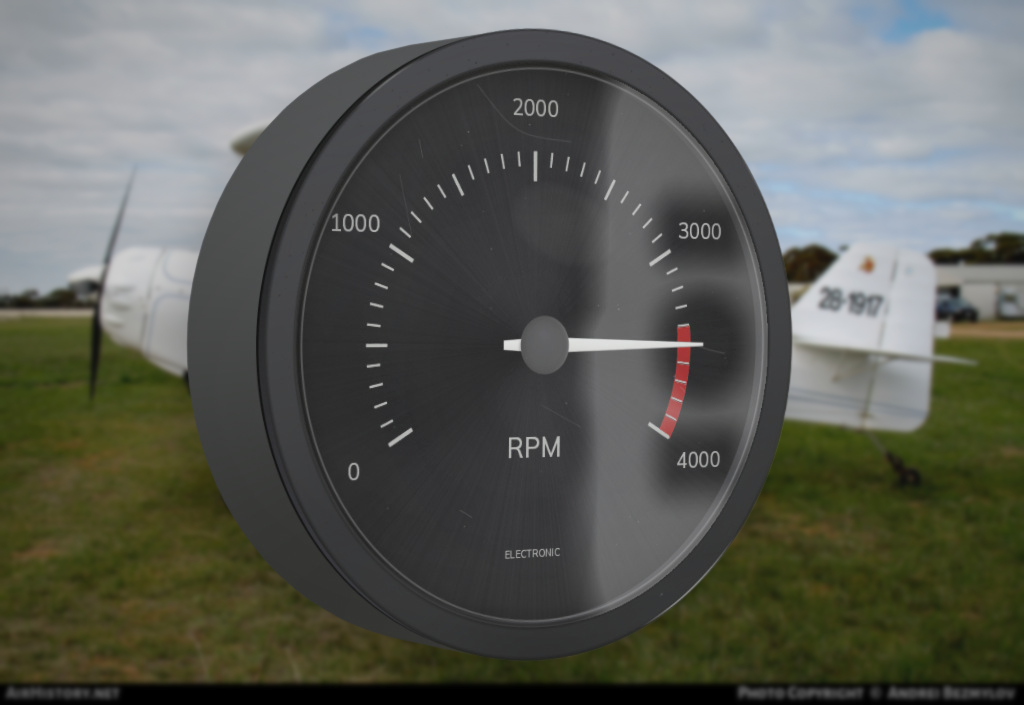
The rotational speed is 3500 rpm
